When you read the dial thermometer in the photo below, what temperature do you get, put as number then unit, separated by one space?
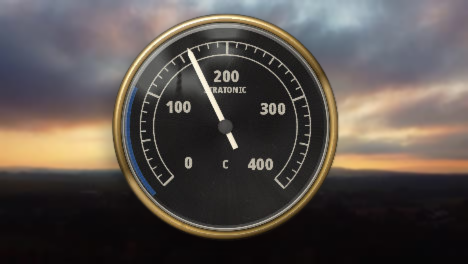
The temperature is 160 °C
